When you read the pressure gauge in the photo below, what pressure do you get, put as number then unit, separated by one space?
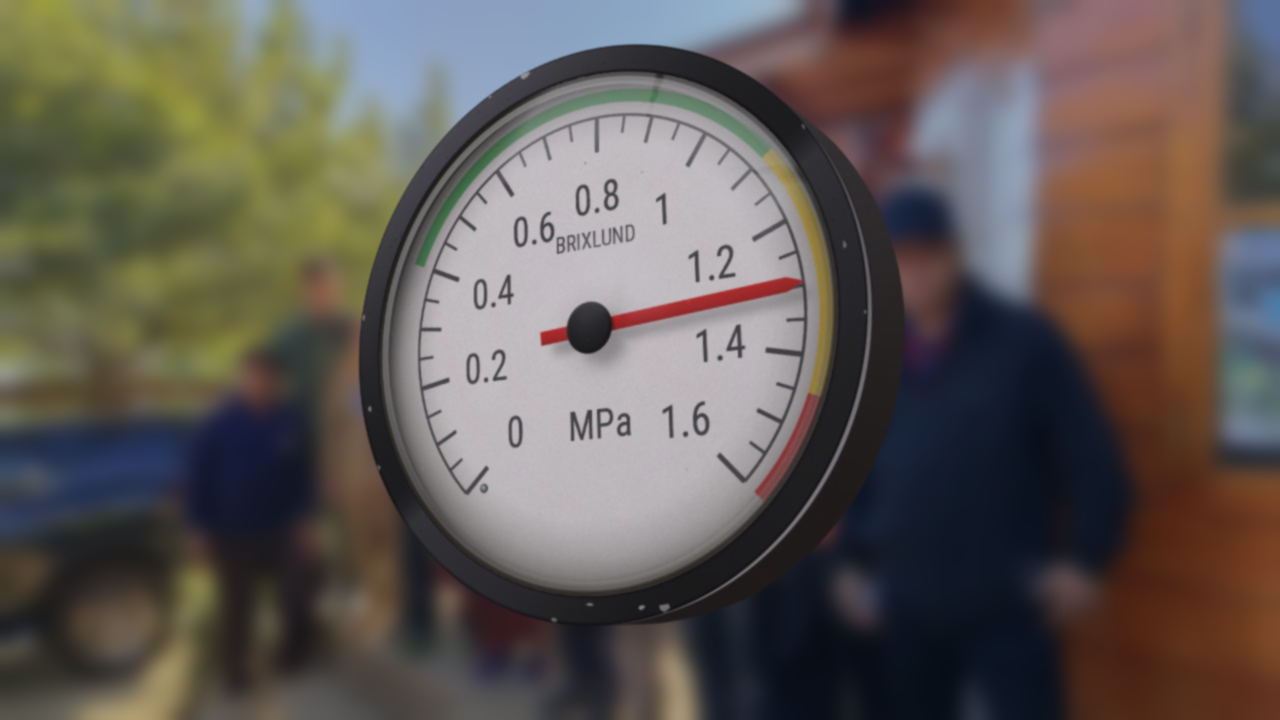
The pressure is 1.3 MPa
